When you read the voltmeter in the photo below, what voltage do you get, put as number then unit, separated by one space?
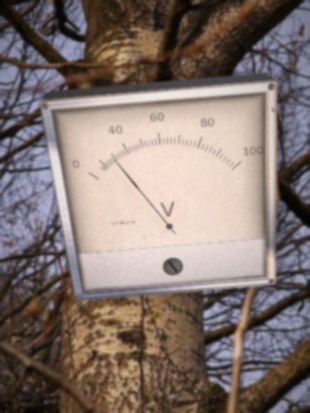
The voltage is 30 V
